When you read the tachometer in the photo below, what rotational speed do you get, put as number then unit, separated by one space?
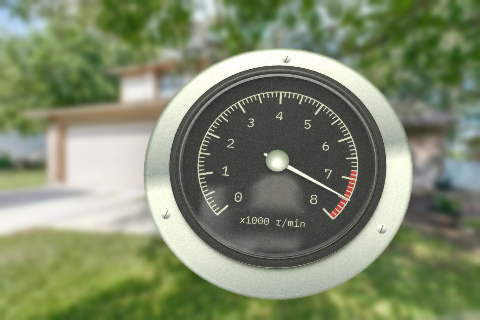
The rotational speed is 7500 rpm
